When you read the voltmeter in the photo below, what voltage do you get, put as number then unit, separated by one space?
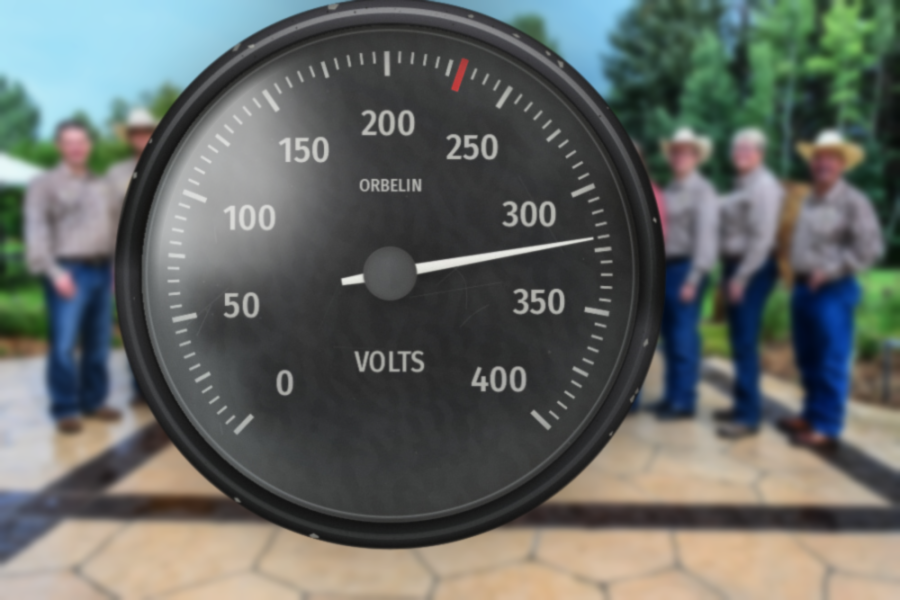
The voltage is 320 V
